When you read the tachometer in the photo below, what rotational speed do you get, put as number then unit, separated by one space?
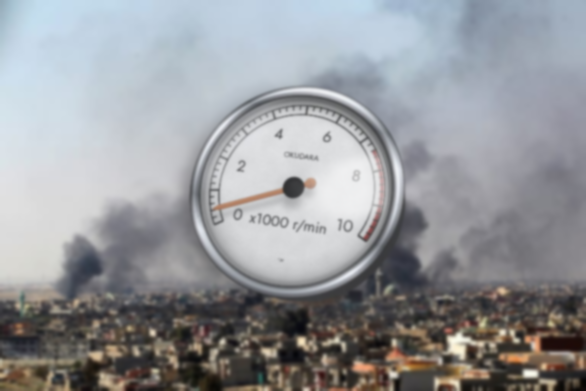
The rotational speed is 400 rpm
